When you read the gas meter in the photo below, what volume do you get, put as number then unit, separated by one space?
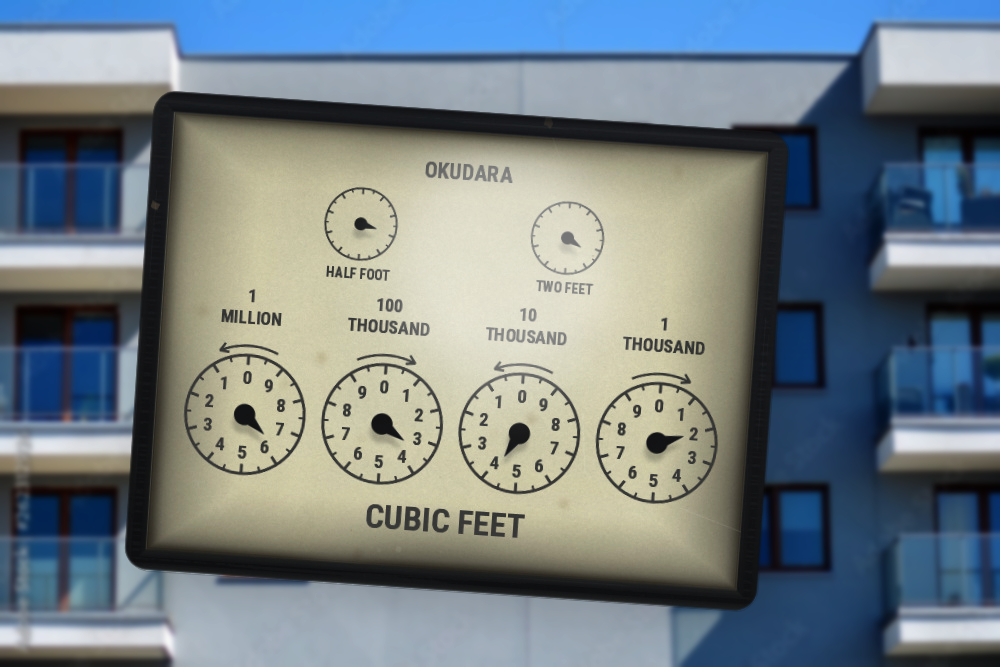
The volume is 634200 ft³
